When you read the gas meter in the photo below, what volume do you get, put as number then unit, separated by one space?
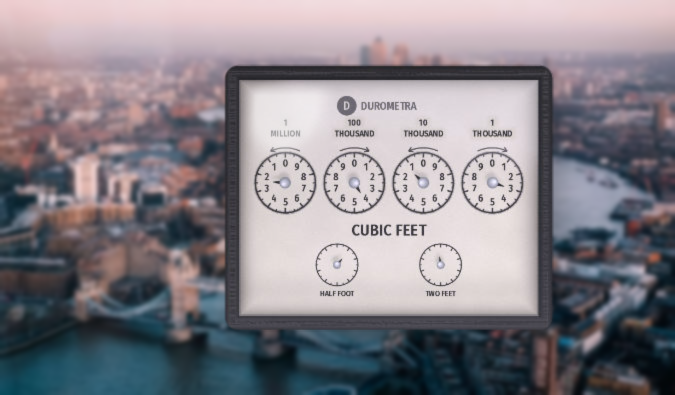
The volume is 241300 ft³
